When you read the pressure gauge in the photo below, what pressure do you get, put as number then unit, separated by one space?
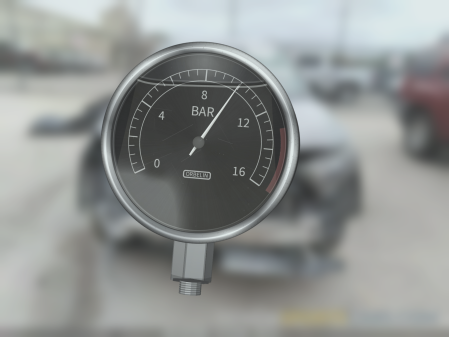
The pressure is 10 bar
